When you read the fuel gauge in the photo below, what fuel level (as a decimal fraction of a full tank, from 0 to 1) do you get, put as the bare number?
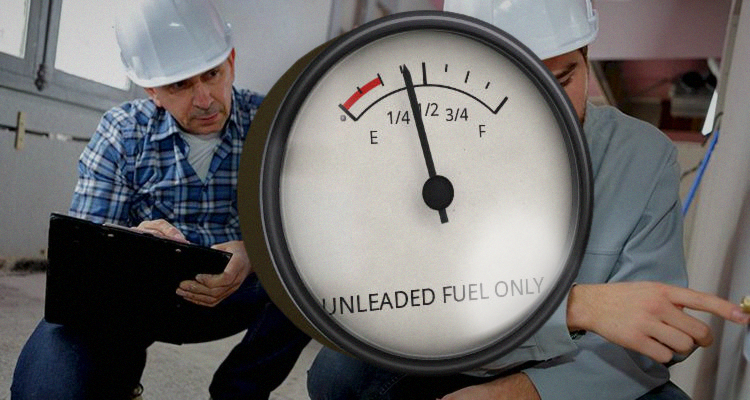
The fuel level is 0.375
